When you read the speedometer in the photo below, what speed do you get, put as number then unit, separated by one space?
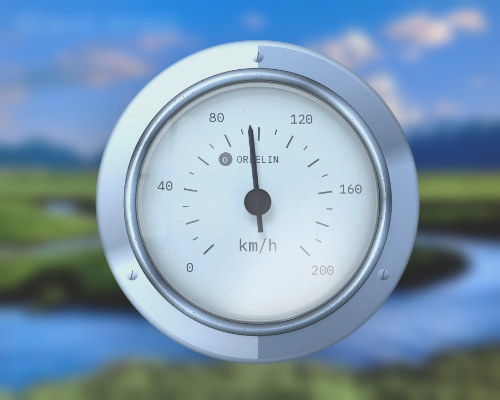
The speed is 95 km/h
